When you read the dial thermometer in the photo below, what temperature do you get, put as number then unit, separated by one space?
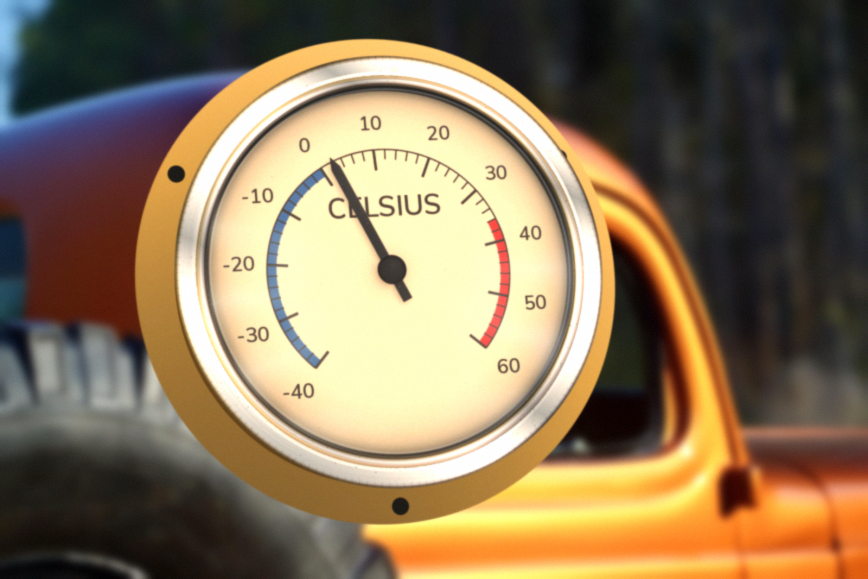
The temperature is 2 °C
